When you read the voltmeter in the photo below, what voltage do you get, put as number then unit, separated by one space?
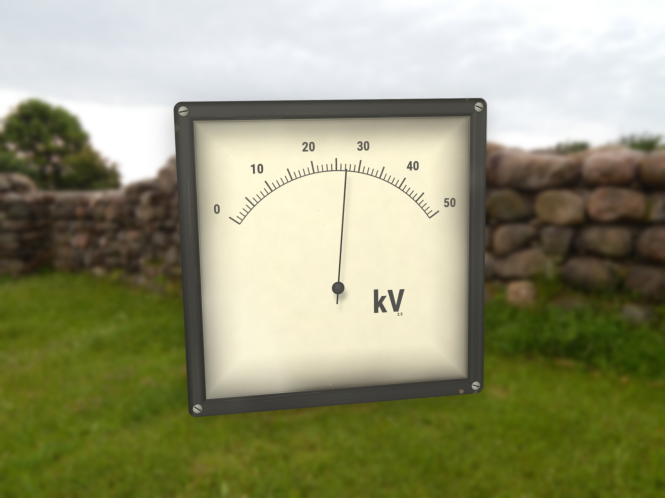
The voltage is 27 kV
